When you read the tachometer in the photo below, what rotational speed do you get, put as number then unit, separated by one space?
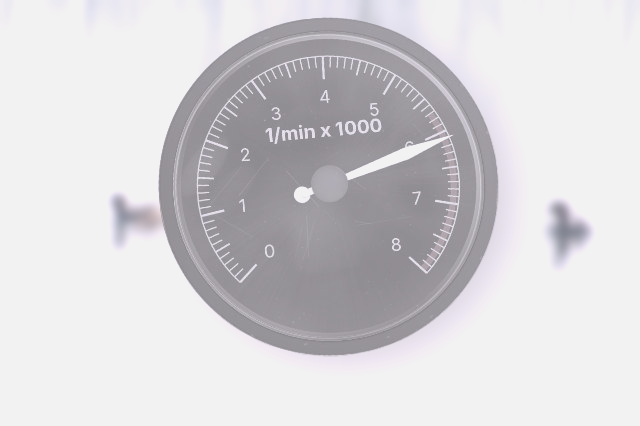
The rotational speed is 6100 rpm
